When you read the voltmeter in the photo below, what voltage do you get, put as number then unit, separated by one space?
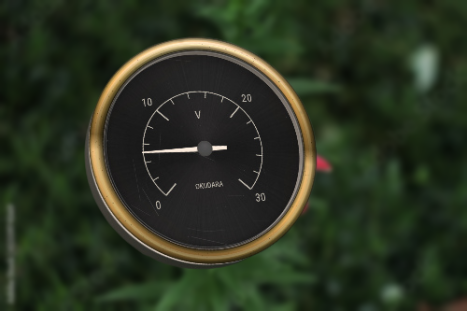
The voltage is 5 V
